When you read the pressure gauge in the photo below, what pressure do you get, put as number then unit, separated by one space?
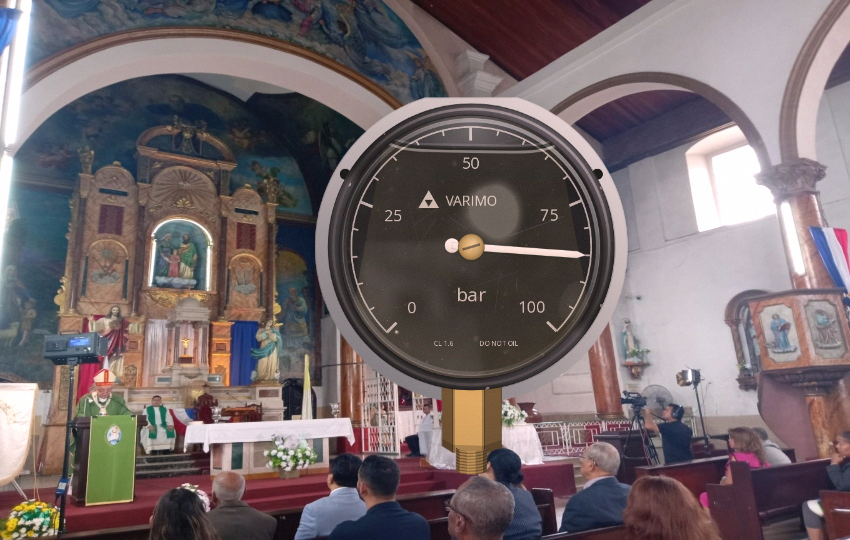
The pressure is 85 bar
